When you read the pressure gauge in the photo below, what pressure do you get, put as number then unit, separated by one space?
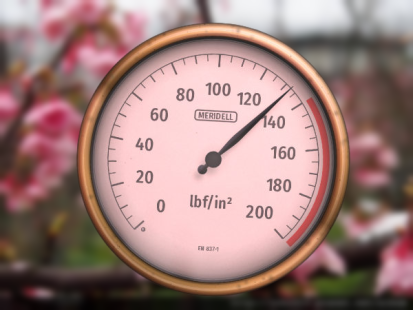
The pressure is 132.5 psi
